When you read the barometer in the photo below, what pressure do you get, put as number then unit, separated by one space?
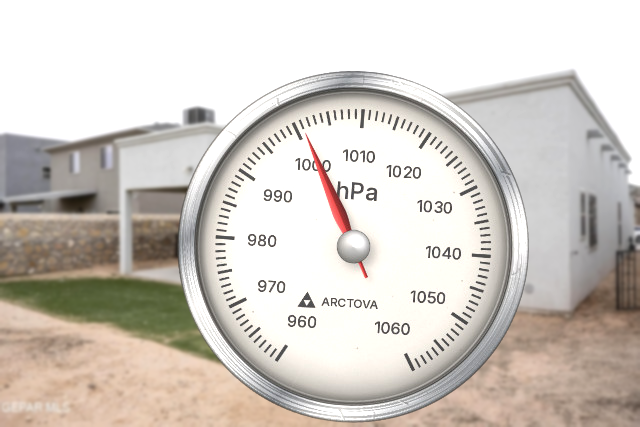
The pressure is 1001 hPa
